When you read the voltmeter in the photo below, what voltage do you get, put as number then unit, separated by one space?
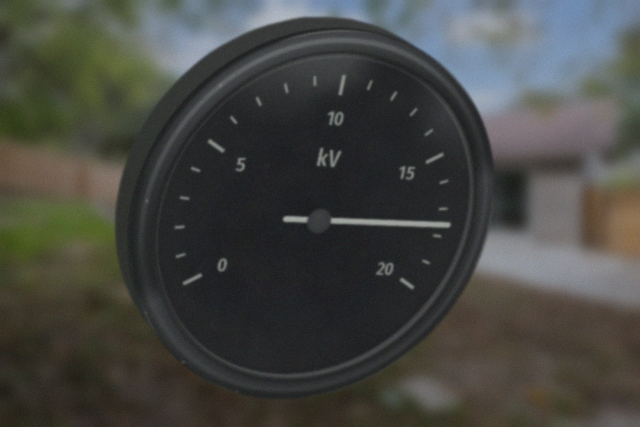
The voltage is 17.5 kV
